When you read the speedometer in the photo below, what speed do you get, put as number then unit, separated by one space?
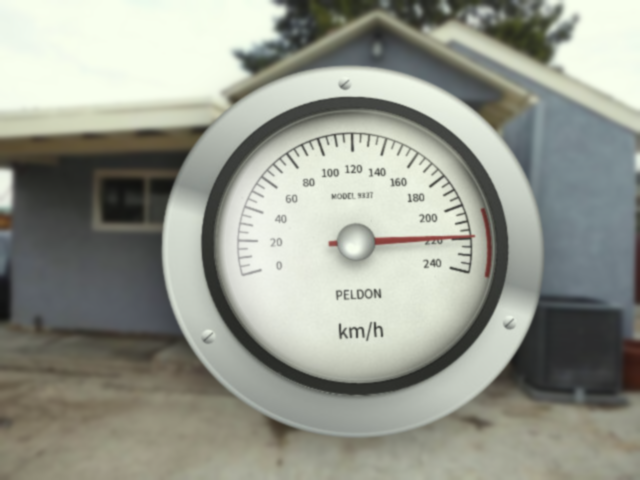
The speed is 220 km/h
